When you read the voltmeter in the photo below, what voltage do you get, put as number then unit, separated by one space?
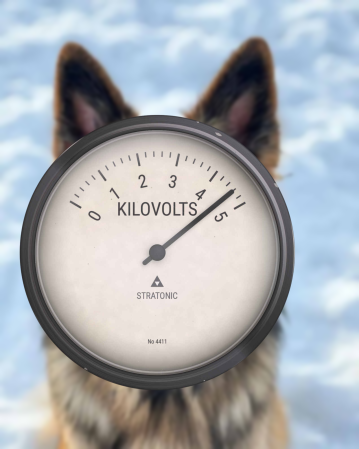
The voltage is 4.6 kV
